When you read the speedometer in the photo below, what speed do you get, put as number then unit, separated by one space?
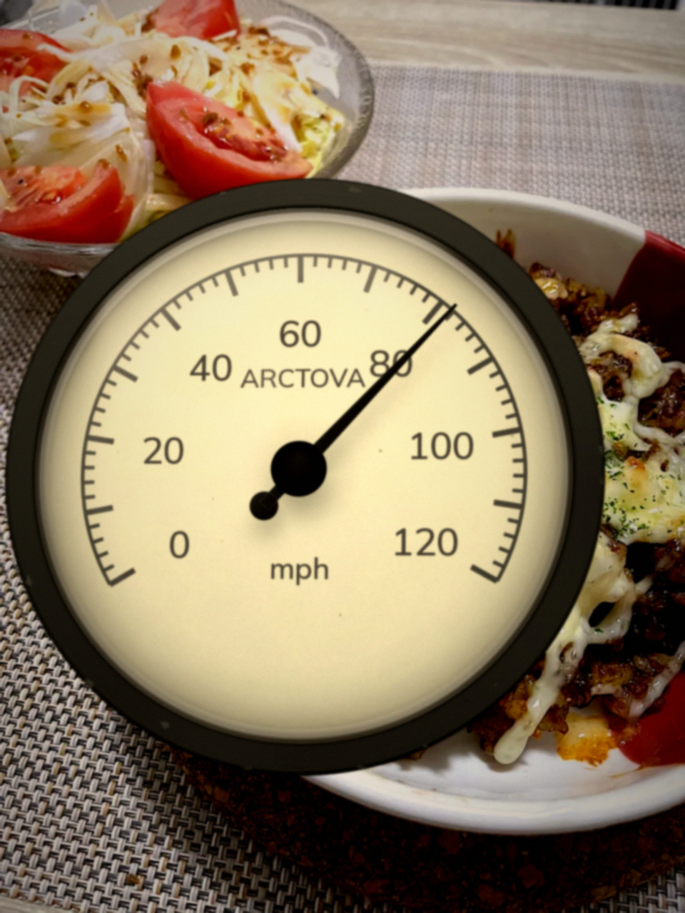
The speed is 82 mph
